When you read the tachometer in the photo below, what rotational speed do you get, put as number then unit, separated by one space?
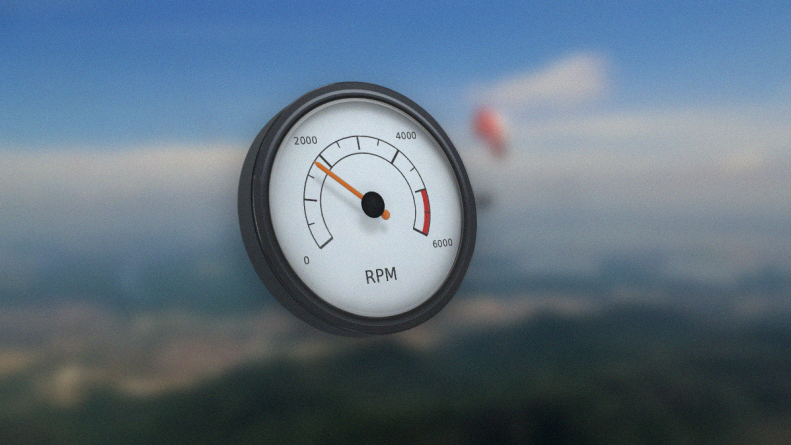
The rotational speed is 1750 rpm
